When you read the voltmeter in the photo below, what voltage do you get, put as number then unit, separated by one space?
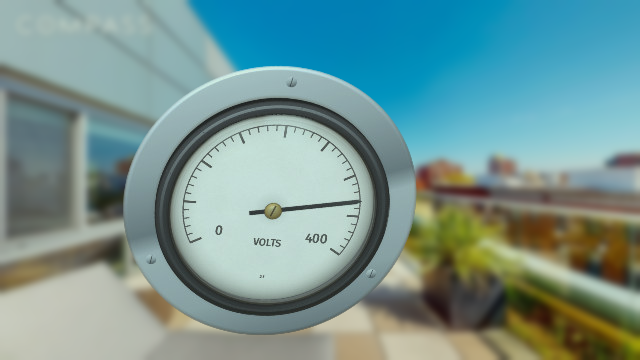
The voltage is 330 V
